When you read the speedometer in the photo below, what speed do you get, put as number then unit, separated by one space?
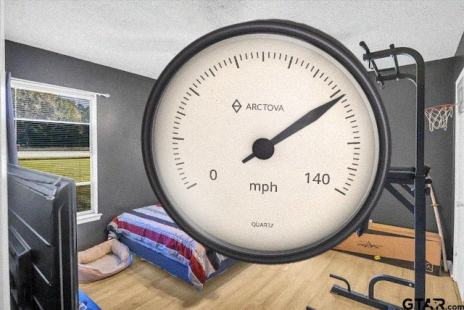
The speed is 102 mph
